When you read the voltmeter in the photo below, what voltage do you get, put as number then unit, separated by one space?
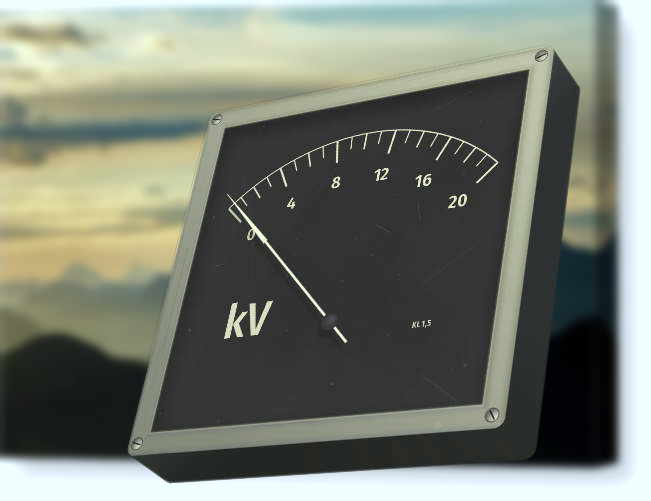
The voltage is 0.5 kV
